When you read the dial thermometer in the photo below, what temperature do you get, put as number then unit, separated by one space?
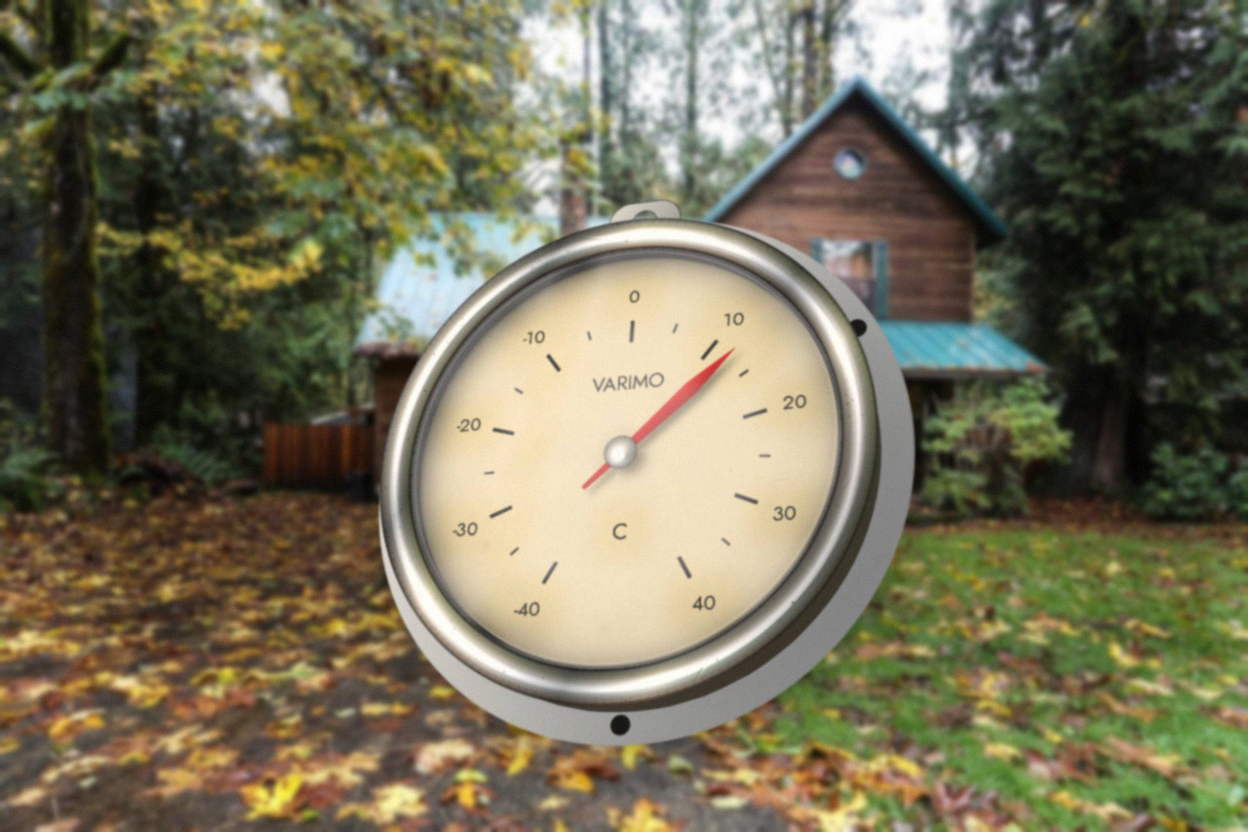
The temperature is 12.5 °C
